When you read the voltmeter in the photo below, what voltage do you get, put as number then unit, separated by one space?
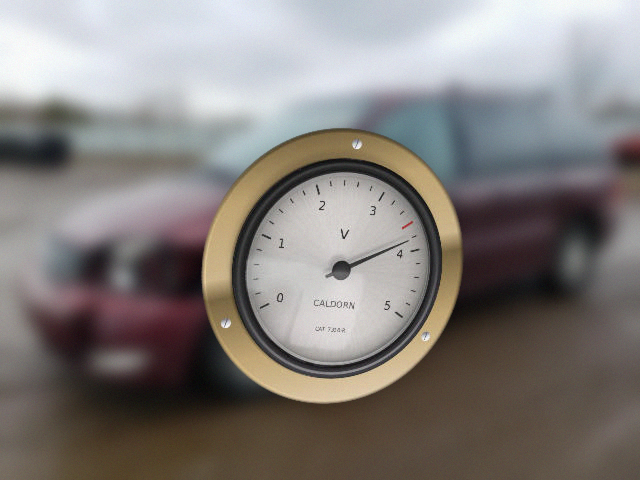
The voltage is 3.8 V
